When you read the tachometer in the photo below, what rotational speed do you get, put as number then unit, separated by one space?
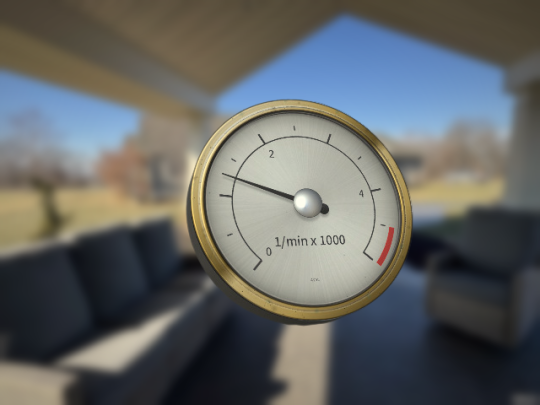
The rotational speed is 1250 rpm
